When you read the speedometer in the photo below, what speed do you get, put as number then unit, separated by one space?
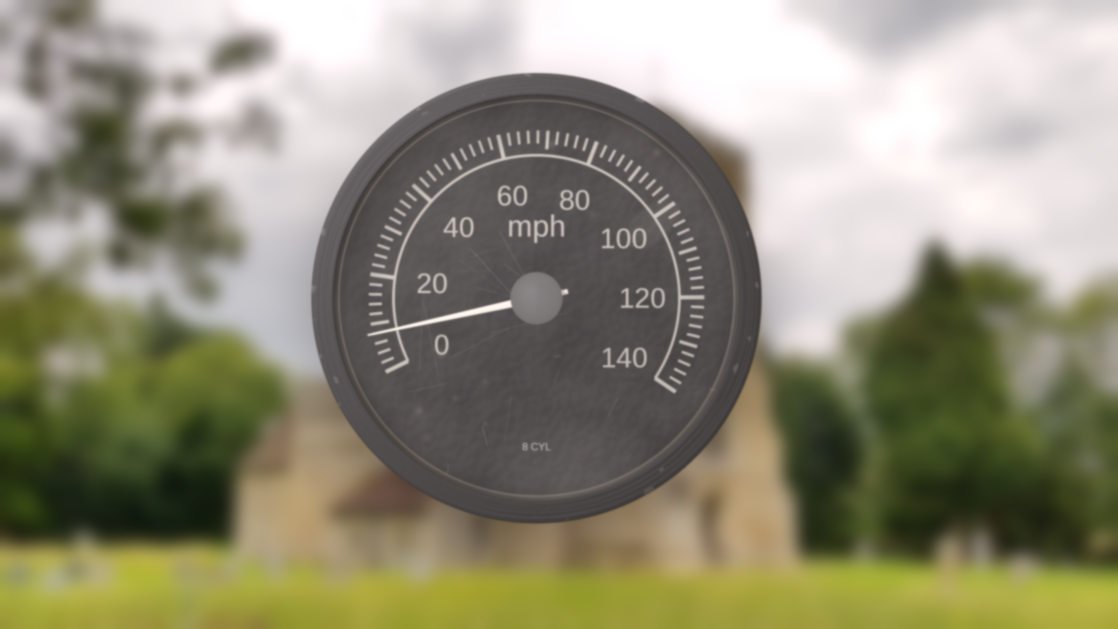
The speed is 8 mph
